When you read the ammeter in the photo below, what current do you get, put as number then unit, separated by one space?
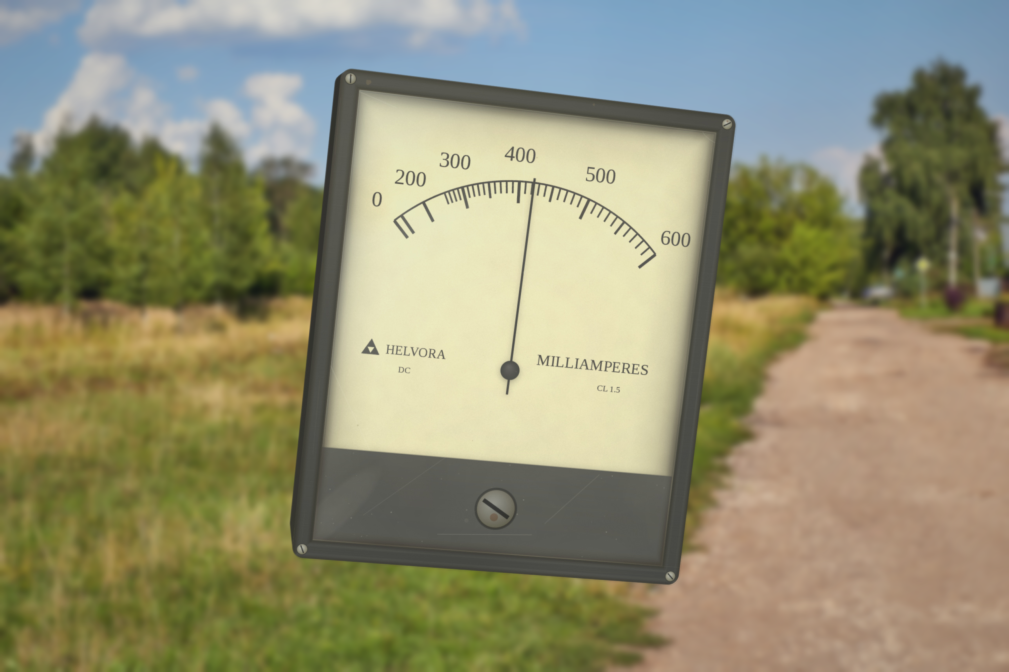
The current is 420 mA
